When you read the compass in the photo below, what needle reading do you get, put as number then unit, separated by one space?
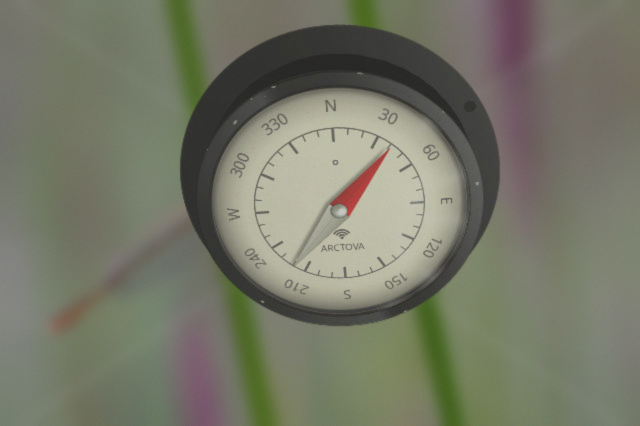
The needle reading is 40 °
